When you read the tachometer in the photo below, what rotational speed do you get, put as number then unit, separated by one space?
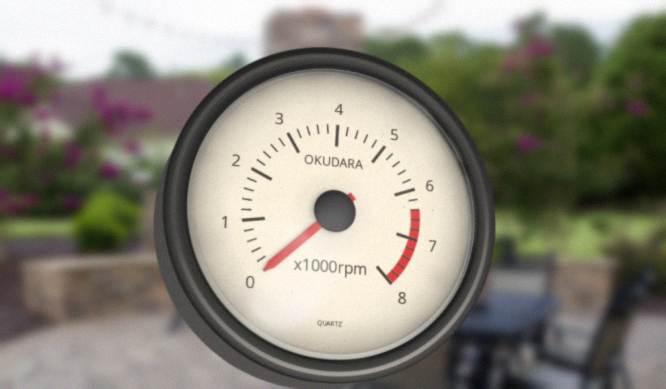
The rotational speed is 0 rpm
